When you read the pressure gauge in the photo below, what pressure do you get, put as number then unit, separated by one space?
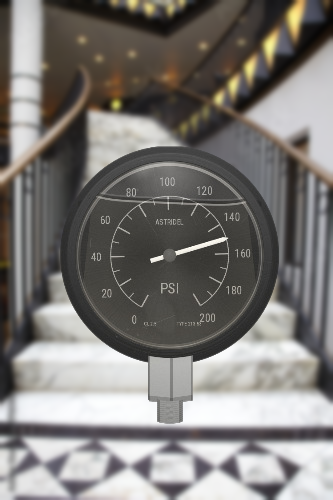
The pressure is 150 psi
